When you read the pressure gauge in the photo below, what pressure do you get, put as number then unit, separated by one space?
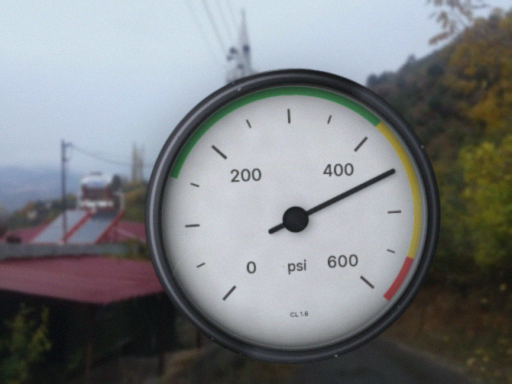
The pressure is 450 psi
